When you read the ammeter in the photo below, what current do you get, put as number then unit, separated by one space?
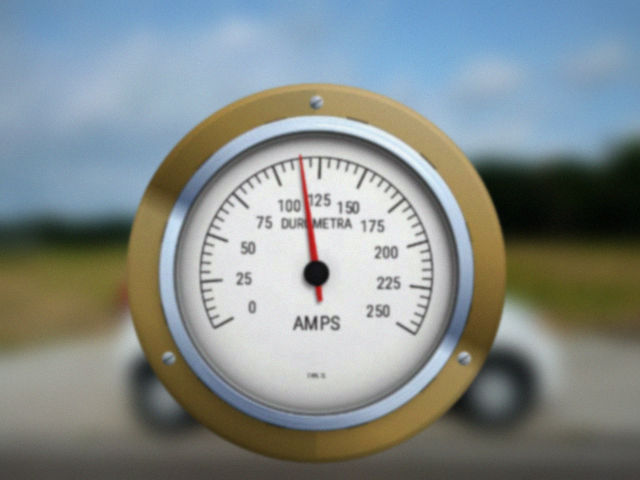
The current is 115 A
